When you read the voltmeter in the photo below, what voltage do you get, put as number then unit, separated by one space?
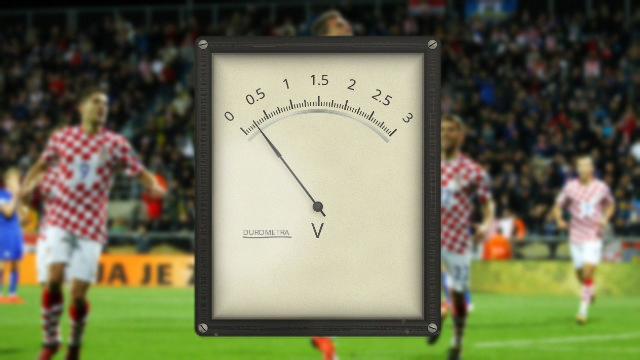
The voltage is 0.25 V
